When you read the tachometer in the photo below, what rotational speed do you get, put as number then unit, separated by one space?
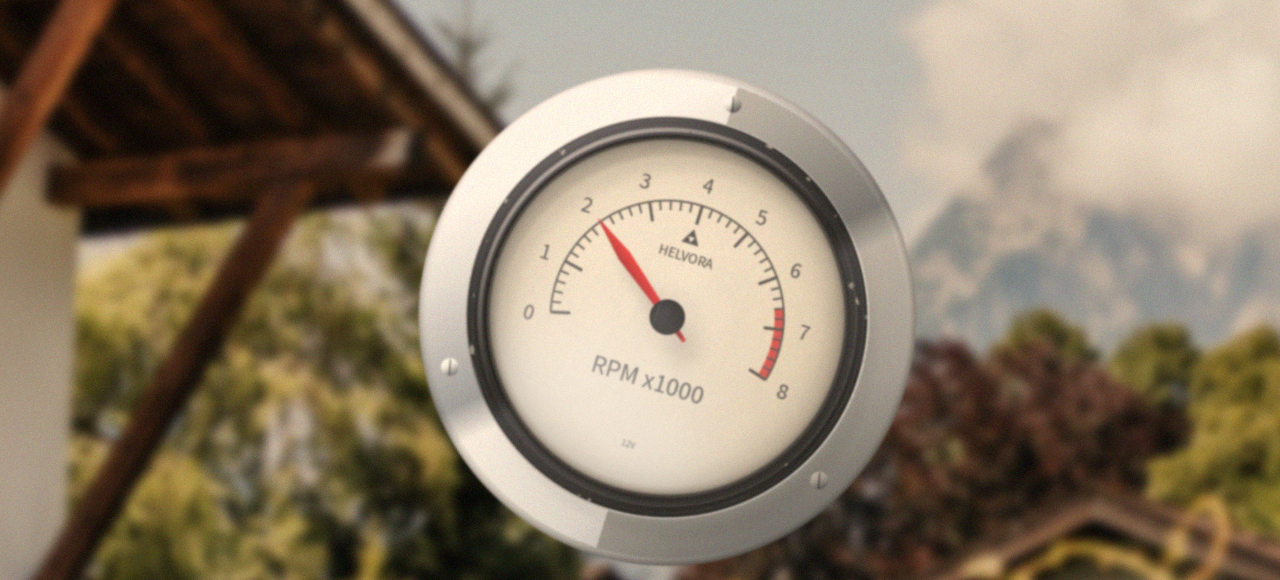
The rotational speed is 2000 rpm
